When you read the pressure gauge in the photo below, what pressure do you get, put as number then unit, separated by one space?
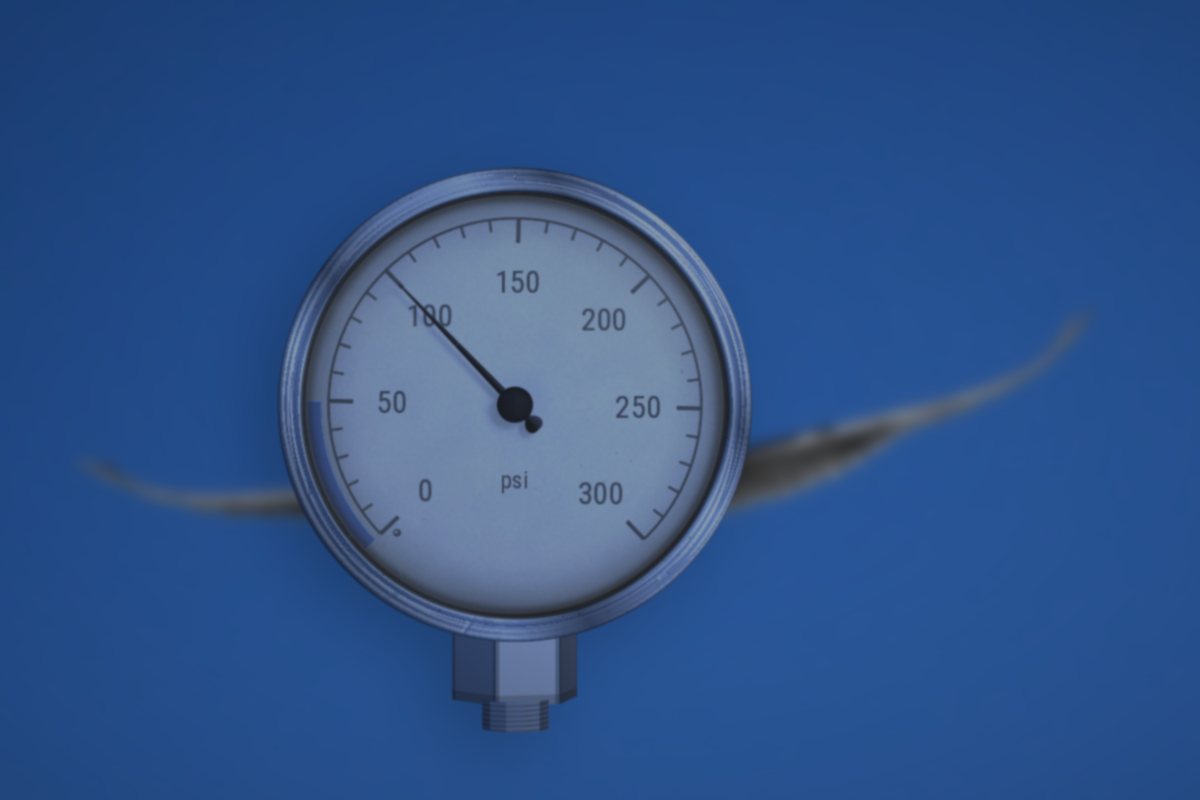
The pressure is 100 psi
